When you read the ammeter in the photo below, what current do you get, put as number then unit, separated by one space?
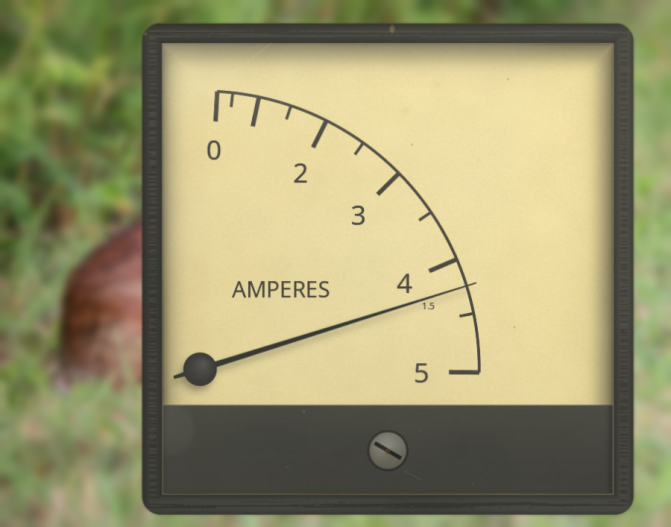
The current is 4.25 A
